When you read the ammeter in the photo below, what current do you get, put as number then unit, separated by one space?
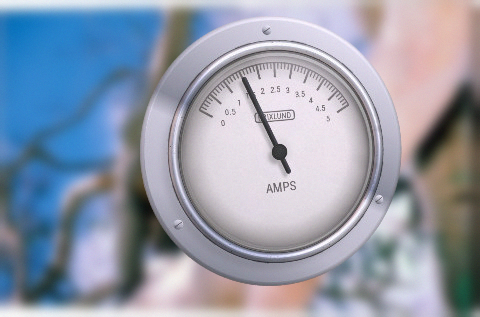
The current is 1.5 A
